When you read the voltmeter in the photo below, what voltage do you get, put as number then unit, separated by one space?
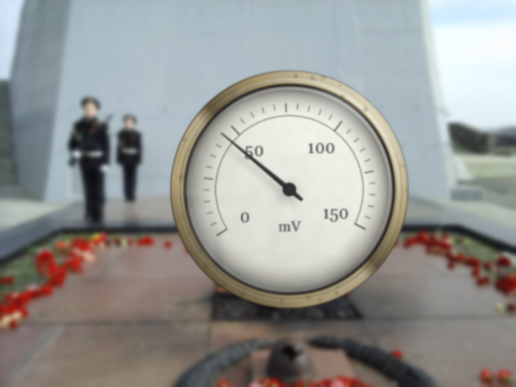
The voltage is 45 mV
